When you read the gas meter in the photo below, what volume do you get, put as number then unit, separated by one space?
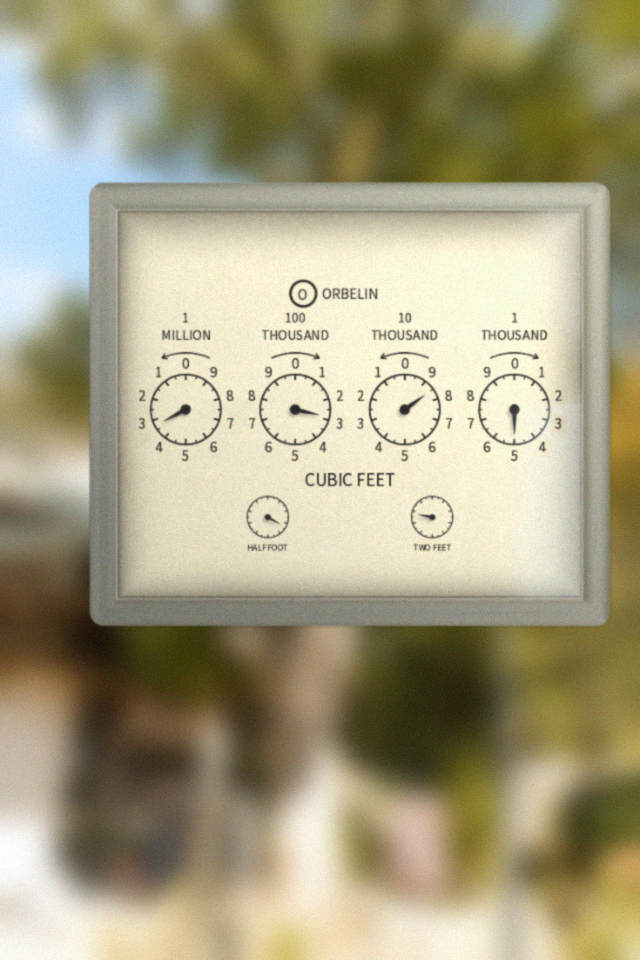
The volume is 328500 ft³
